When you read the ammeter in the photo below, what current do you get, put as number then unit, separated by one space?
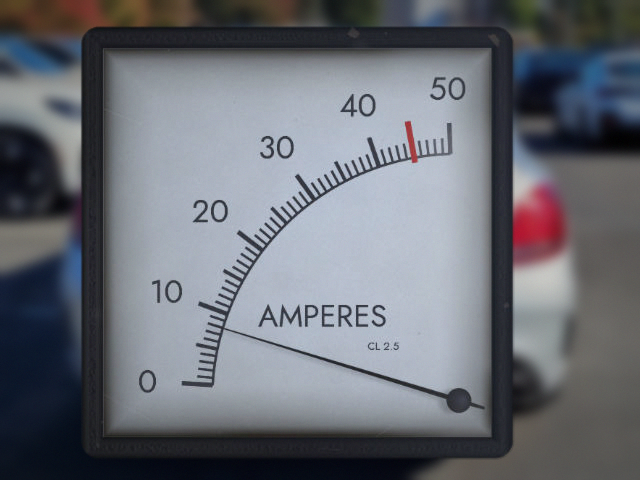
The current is 8 A
